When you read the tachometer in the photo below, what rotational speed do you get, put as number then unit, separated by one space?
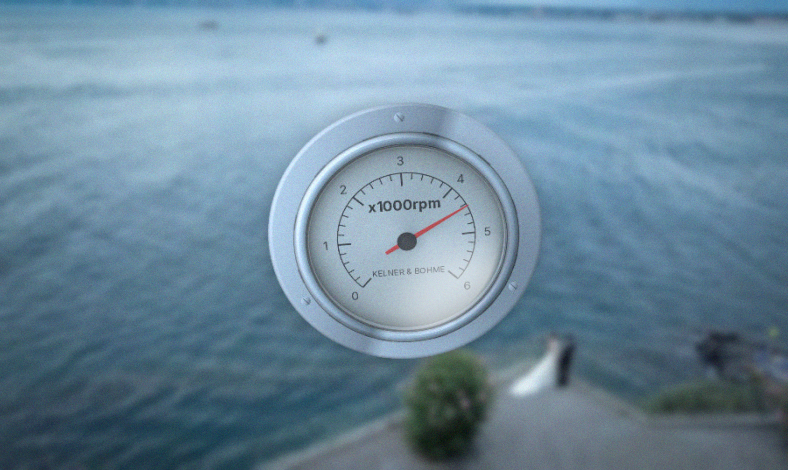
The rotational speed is 4400 rpm
